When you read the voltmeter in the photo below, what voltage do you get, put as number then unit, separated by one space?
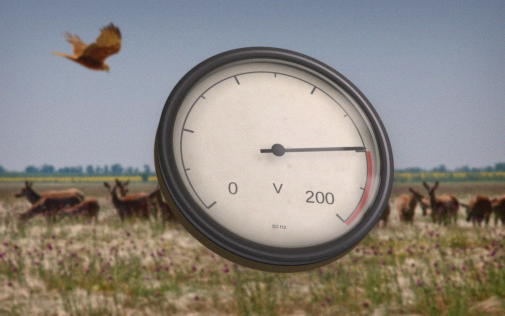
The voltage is 160 V
